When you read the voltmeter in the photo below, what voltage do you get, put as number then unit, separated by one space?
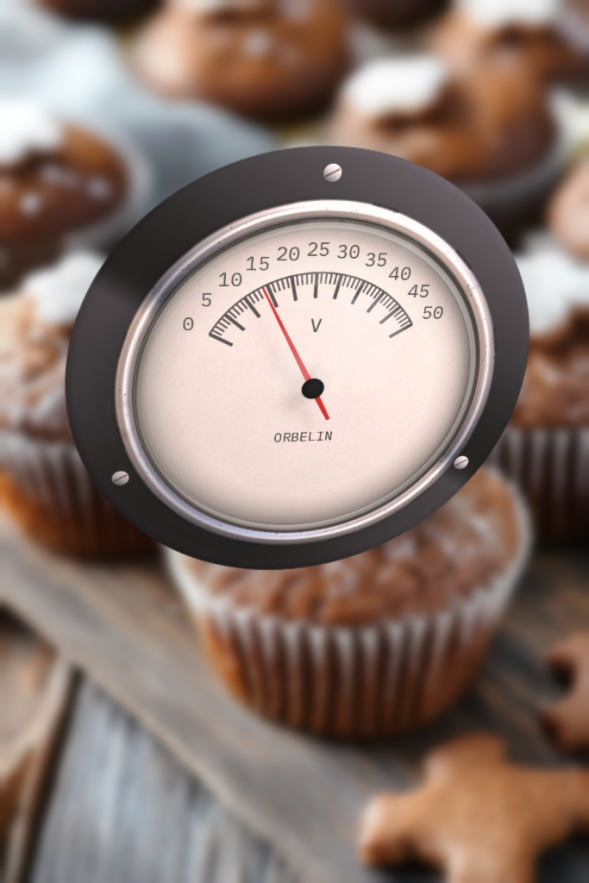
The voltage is 14 V
